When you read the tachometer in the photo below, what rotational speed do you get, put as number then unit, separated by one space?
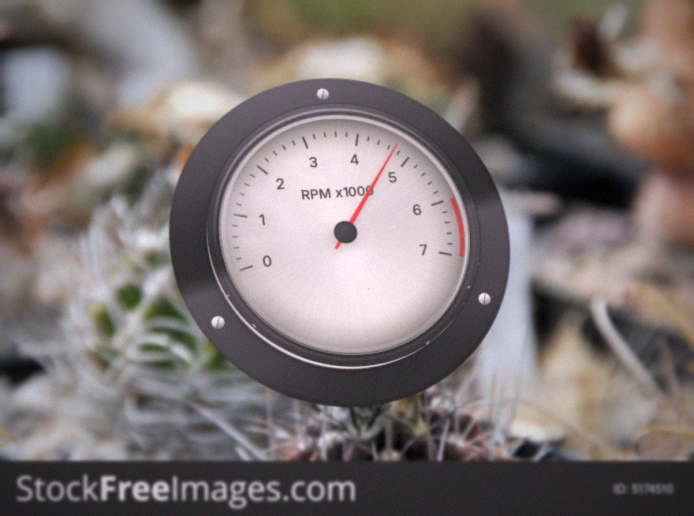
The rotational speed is 4700 rpm
